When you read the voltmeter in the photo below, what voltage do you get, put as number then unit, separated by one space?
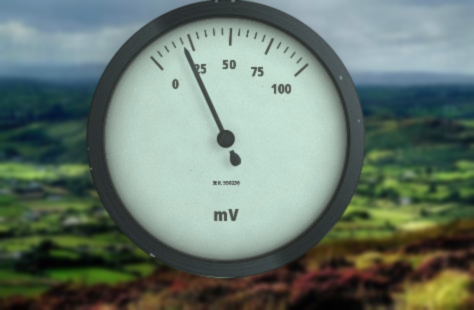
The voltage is 20 mV
